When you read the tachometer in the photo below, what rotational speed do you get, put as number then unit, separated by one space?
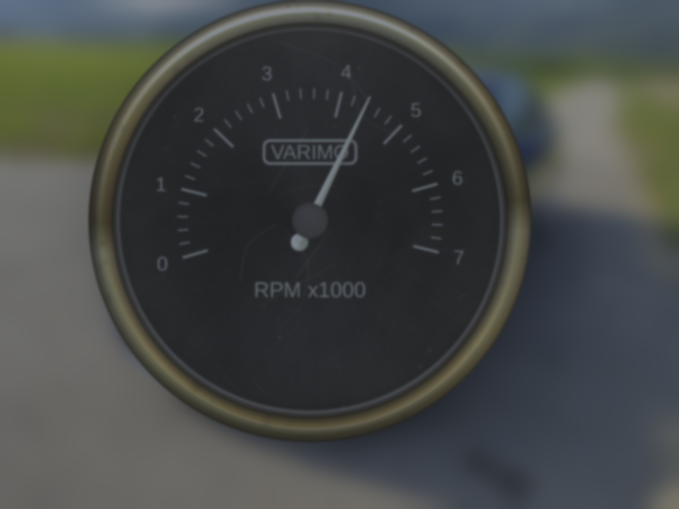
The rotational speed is 4400 rpm
